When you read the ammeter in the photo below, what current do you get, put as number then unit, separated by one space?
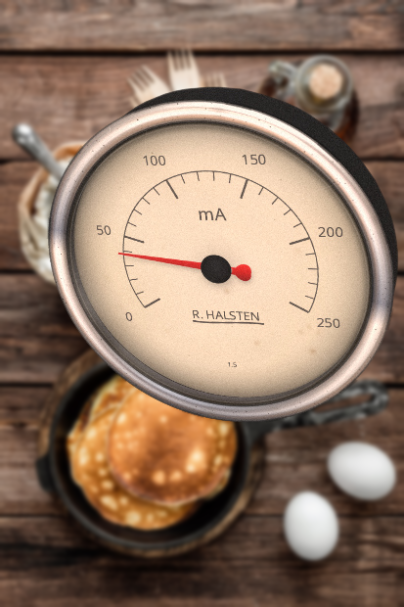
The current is 40 mA
